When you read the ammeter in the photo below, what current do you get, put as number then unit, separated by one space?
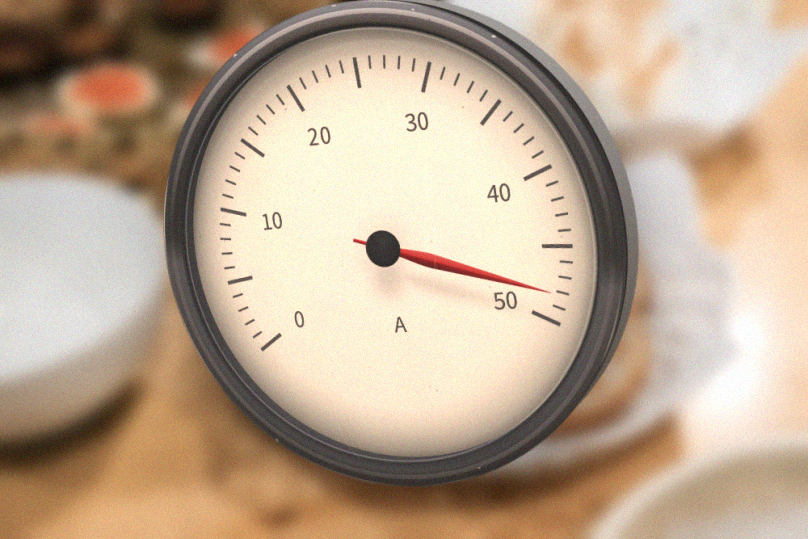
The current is 48 A
